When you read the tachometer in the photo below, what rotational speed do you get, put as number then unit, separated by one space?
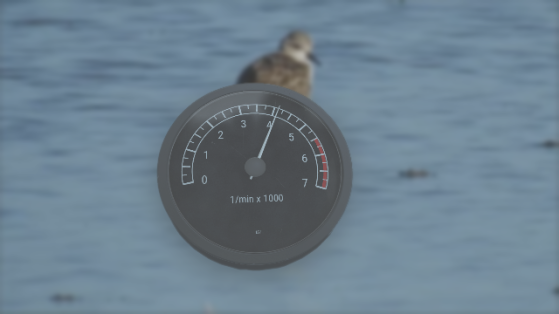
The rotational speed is 4125 rpm
